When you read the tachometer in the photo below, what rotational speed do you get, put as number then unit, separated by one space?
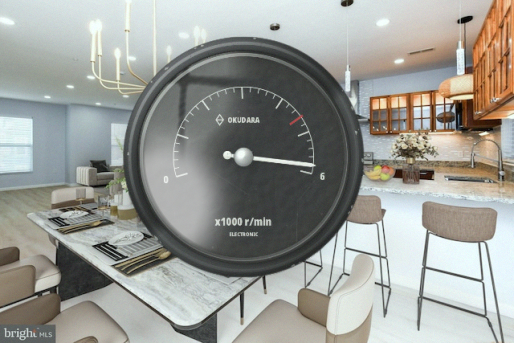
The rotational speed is 5800 rpm
